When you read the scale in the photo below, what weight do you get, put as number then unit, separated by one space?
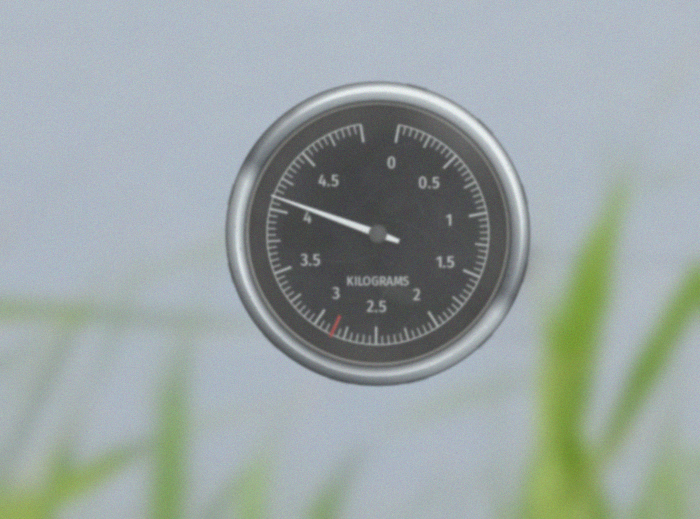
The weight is 4.1 kg
